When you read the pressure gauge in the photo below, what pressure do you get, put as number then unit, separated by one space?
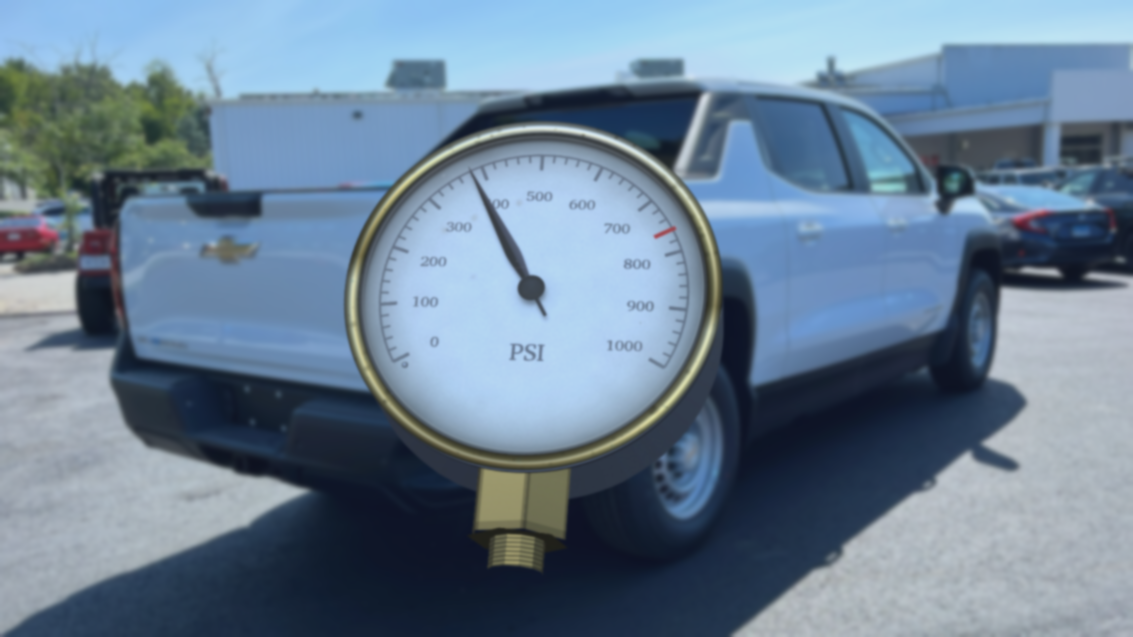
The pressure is 380 psi
